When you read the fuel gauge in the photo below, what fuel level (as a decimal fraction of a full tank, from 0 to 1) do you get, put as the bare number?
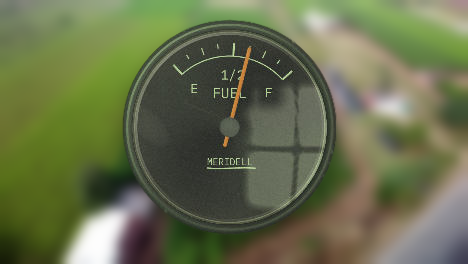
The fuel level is 0.625
